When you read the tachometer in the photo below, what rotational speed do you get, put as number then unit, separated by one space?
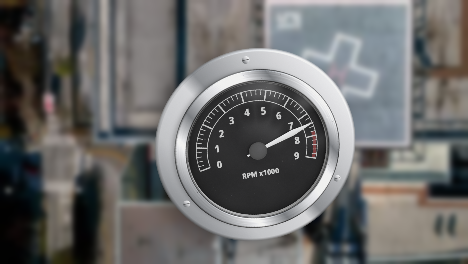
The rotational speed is 7400 rpm
